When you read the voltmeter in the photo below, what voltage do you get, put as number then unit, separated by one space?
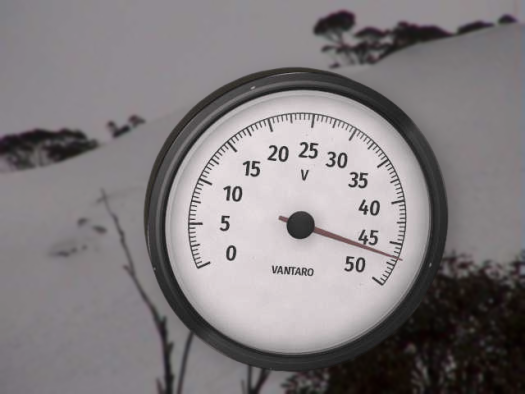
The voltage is 46.5 V
